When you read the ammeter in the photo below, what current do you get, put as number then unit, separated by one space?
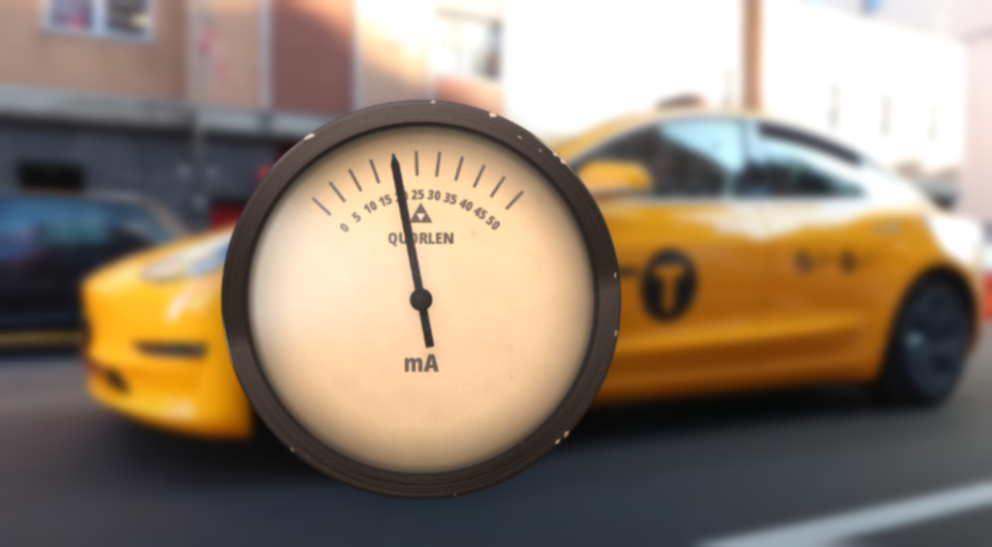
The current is 20 mA
